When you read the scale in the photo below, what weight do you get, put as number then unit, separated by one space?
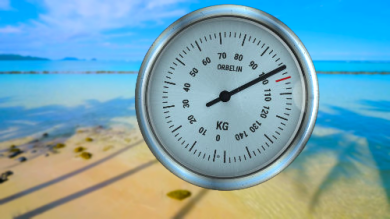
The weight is 100 kg
